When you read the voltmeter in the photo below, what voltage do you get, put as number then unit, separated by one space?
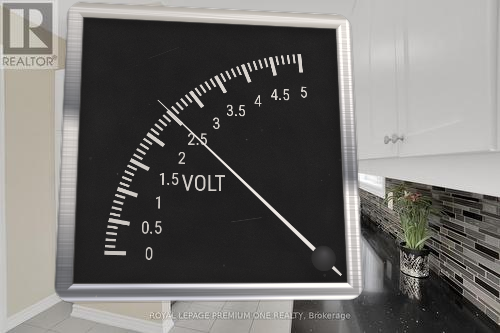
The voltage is 2.5 V
